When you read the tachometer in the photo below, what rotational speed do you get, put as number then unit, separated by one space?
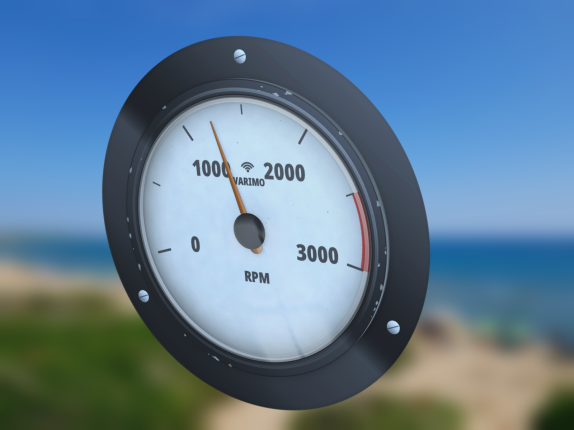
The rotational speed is 1250 rpm
